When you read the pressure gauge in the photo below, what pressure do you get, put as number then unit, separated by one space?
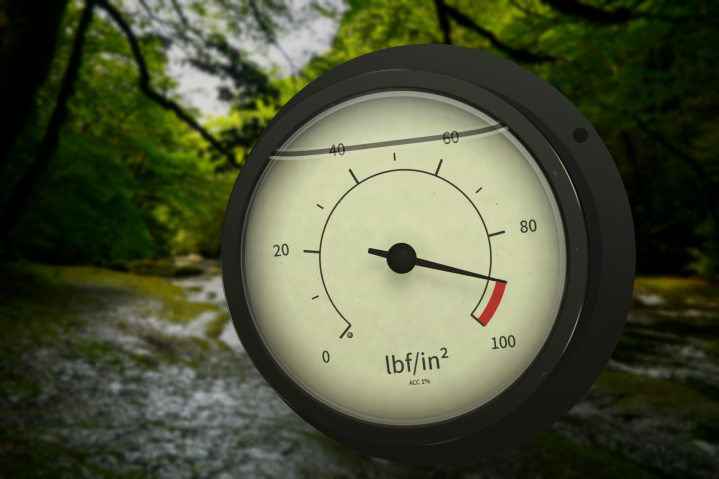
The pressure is 90 psi
